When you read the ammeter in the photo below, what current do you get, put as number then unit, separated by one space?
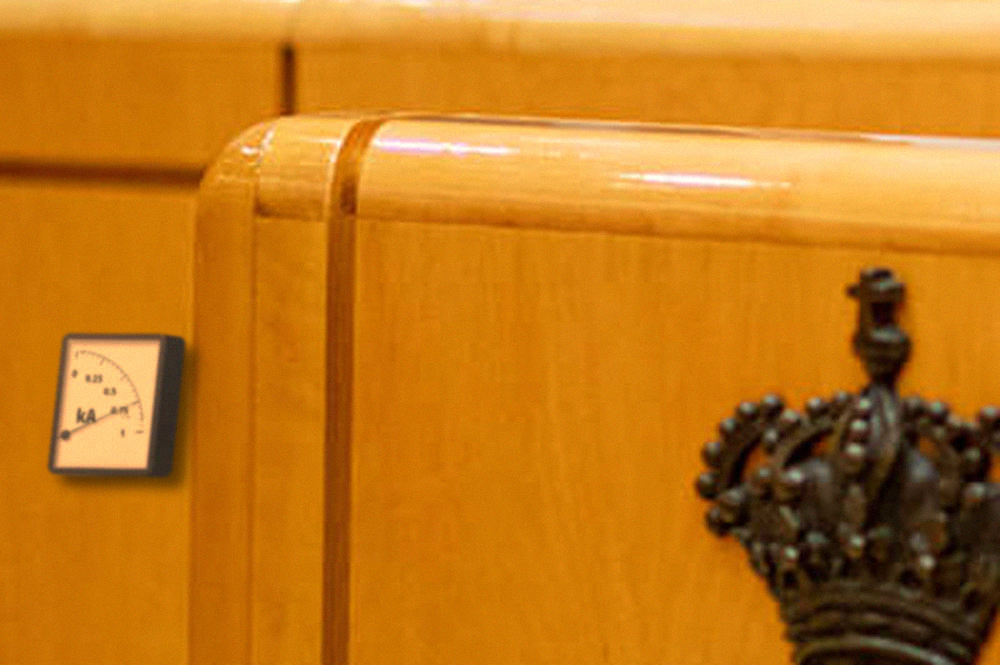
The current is 0.75 kA
